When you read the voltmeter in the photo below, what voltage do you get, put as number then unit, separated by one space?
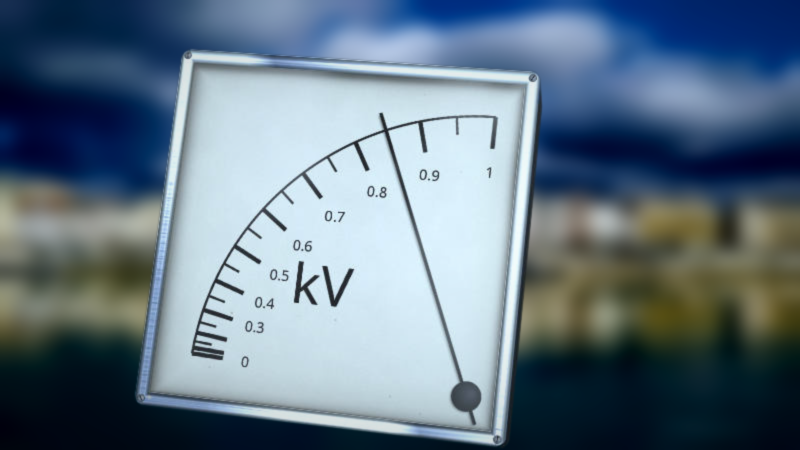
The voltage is 0.85 kV
